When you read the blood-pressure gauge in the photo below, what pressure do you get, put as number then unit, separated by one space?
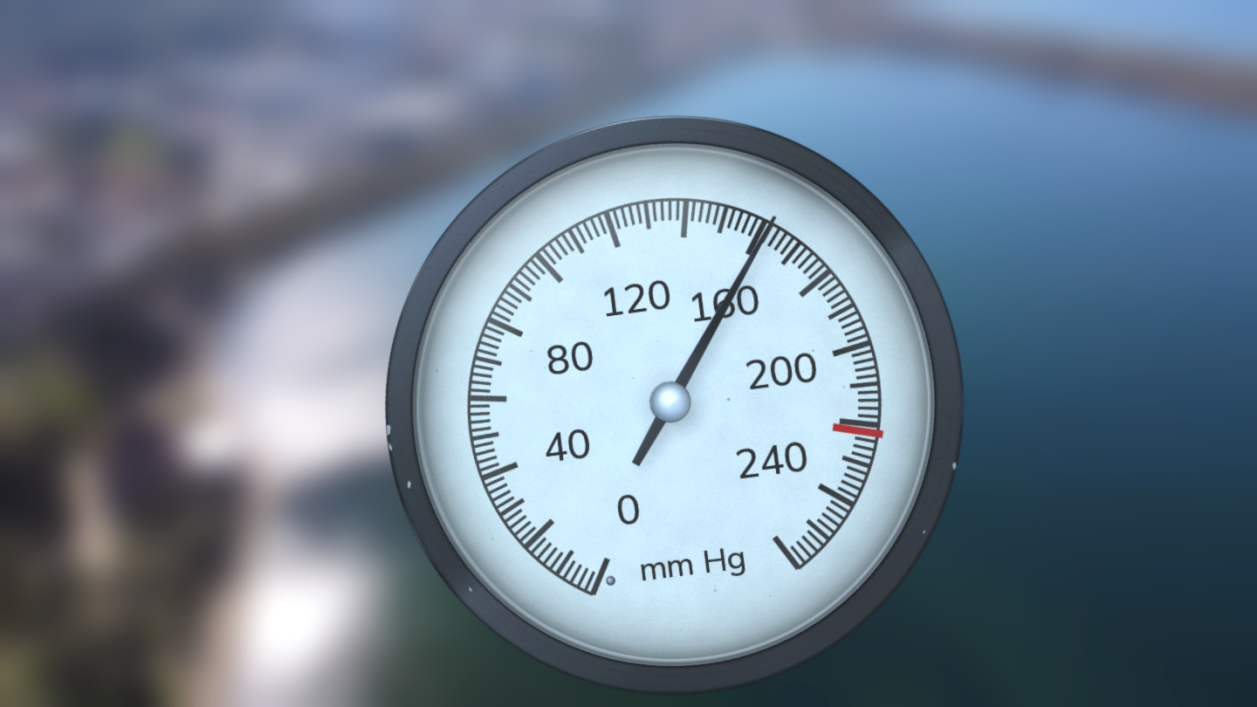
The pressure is 162 mmHg
